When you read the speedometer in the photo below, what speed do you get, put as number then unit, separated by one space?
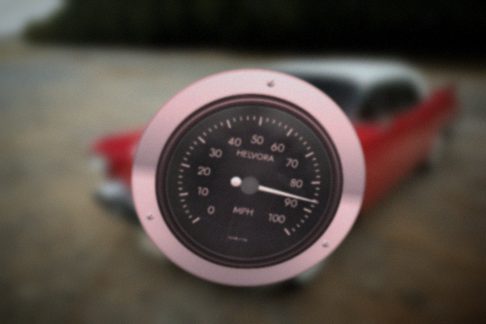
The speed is 86 mph
